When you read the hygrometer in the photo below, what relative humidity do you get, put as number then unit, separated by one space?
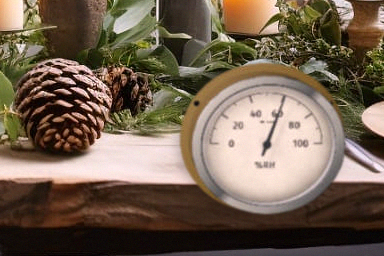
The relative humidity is 60 %
